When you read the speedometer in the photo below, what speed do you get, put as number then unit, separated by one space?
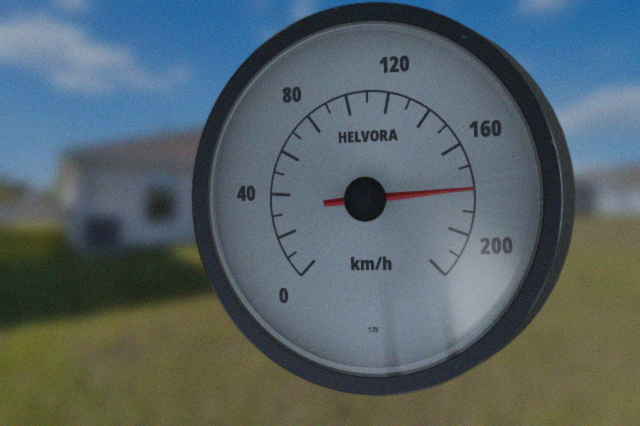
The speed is 180 km/h
